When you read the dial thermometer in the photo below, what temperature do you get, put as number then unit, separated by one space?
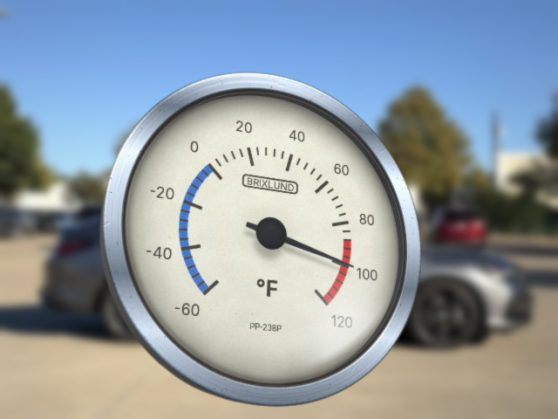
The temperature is 100 °F
